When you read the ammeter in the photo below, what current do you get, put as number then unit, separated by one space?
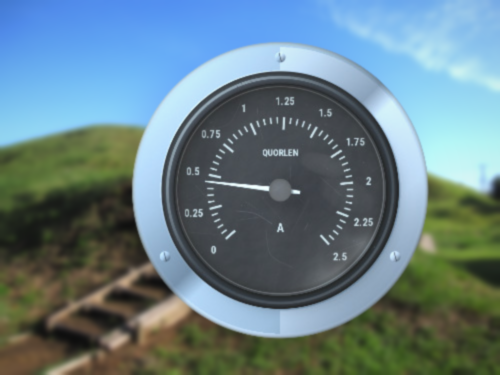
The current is 0.45 A
